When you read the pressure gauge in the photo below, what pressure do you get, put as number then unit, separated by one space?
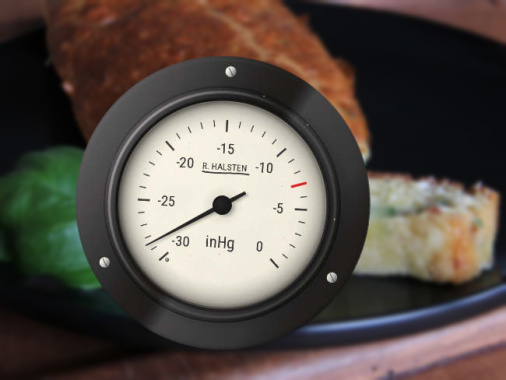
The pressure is -28.5 inHg
